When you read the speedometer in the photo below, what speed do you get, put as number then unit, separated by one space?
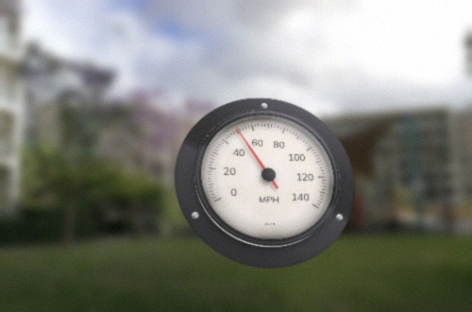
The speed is 50 mph
